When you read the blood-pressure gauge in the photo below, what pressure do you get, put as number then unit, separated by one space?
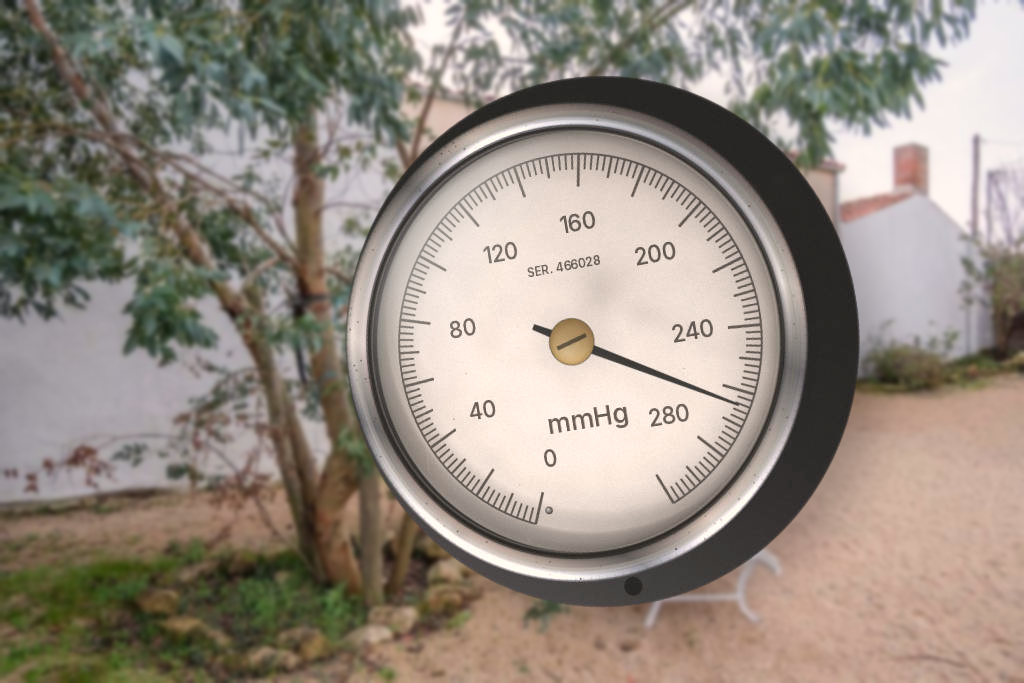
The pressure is 264 mmHg
